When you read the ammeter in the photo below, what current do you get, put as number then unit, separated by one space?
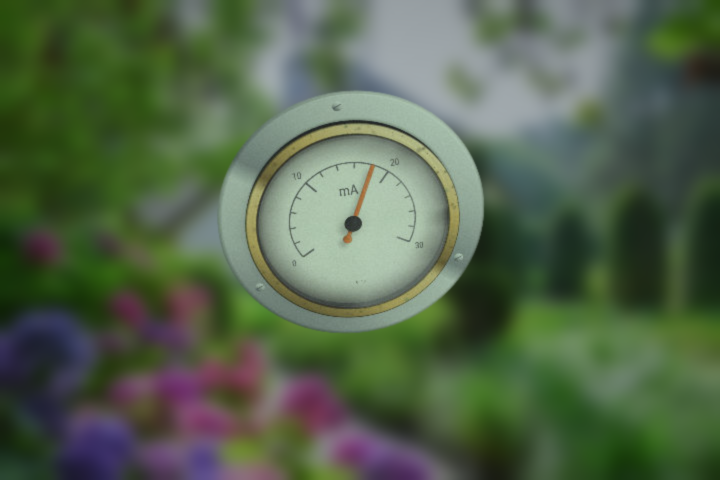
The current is 18 mA
